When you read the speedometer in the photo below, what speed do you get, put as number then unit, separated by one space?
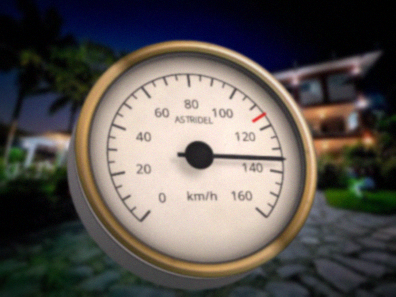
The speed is 135 km/h
